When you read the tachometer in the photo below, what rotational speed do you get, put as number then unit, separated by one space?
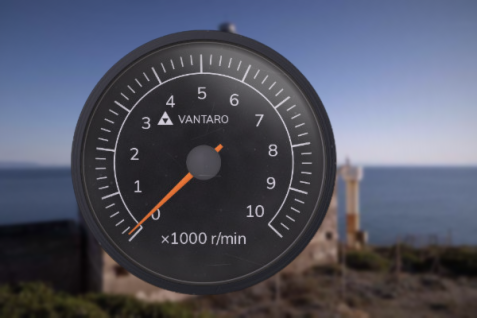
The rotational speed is 100 rpm
